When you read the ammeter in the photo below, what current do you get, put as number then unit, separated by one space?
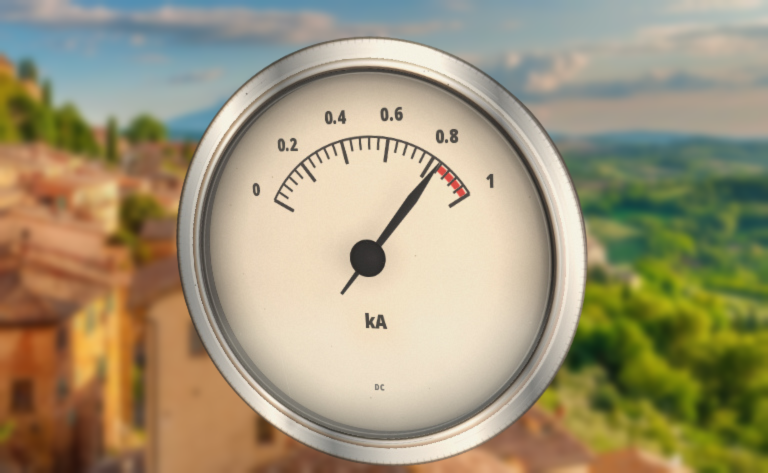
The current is 0.84 kA
